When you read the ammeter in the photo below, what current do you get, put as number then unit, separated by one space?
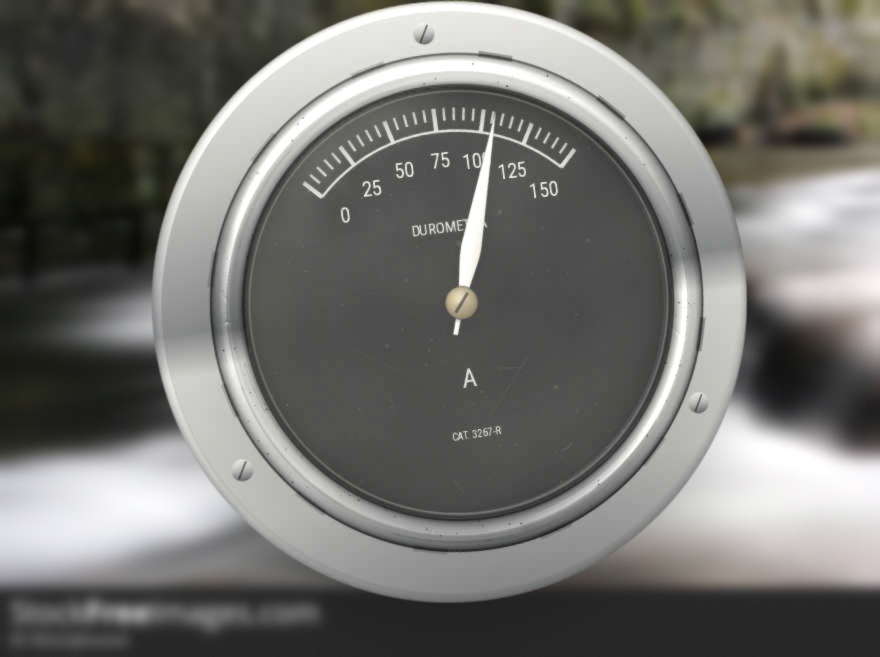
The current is 105 A
